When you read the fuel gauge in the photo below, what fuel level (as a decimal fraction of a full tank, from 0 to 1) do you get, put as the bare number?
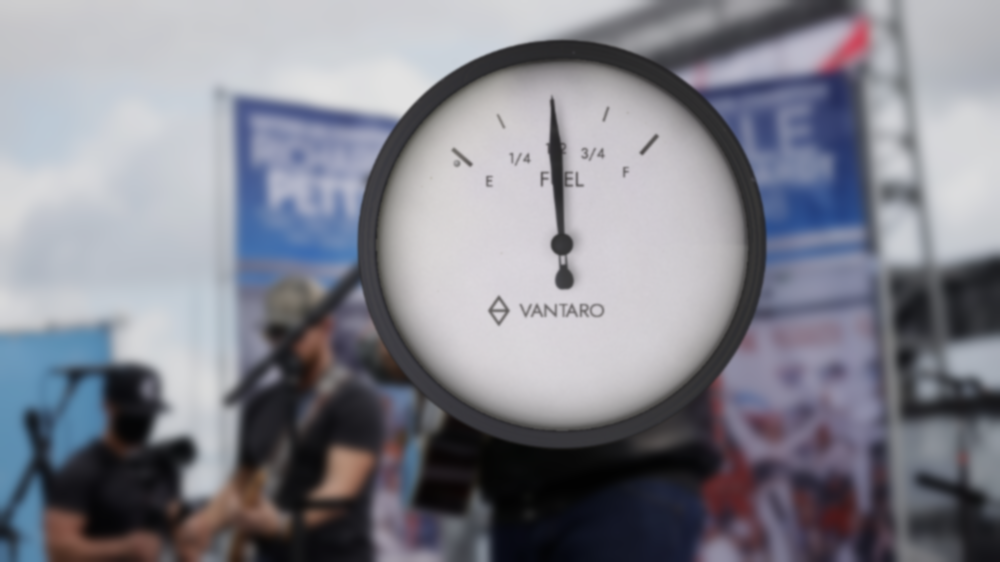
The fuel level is 0.5
